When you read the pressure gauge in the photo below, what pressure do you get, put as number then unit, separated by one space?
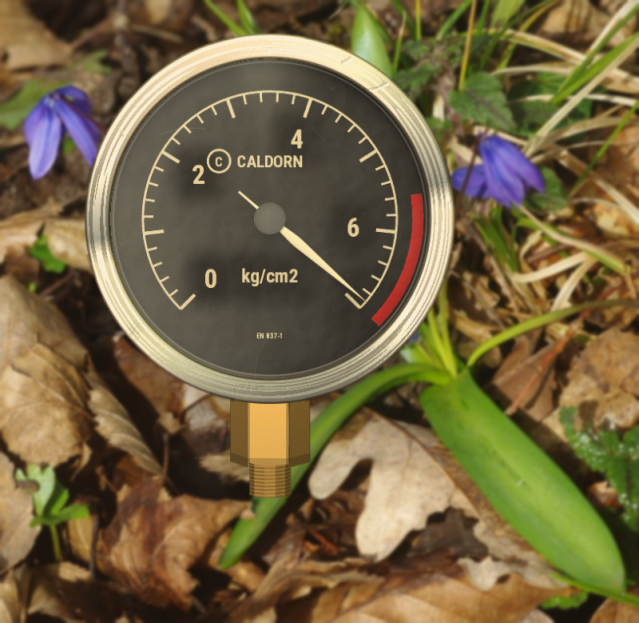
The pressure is 6.9 kg/cm²
